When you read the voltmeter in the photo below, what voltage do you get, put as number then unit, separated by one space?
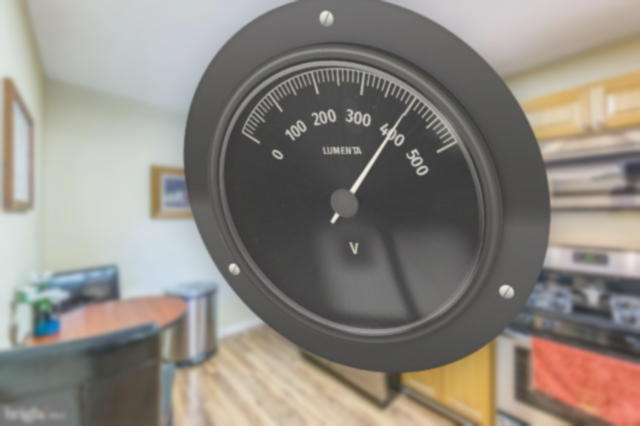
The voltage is 400 V
